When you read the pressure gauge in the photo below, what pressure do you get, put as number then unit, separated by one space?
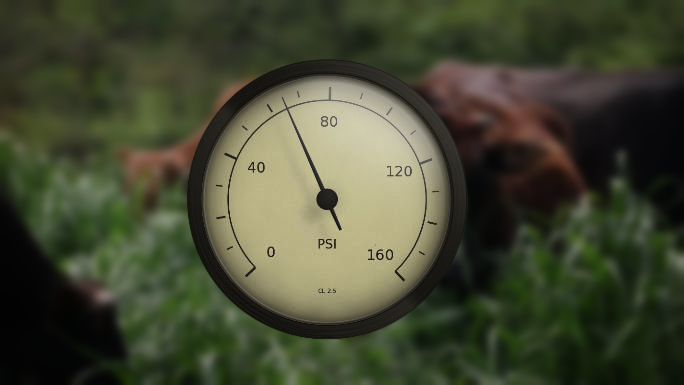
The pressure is 65 psi
